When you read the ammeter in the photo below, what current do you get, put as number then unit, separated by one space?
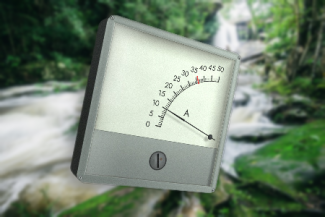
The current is 10 A
